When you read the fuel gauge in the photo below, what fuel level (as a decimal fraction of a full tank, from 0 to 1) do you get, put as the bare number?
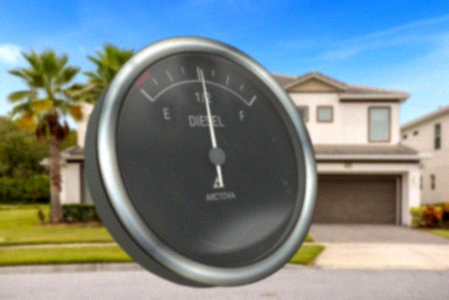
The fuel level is 0.5
